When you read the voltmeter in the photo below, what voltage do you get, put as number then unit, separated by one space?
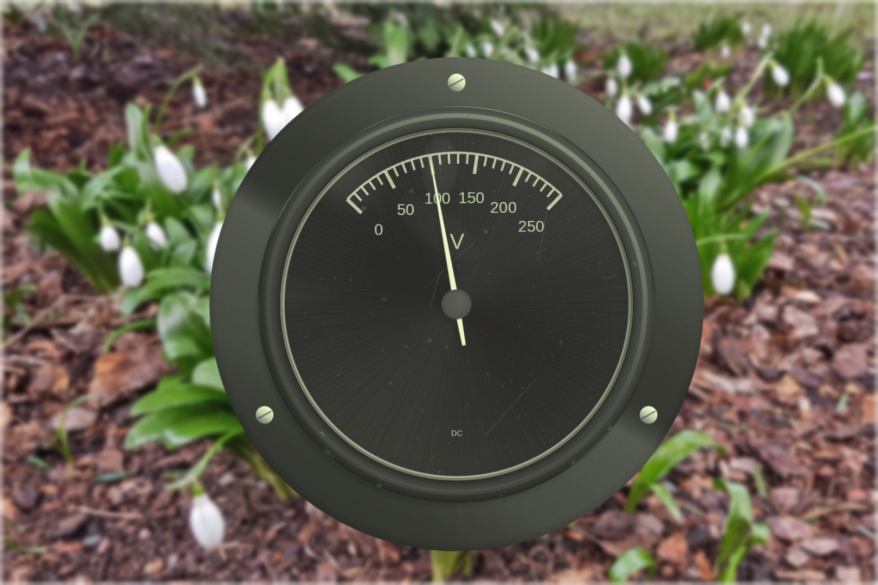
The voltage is 100 V
